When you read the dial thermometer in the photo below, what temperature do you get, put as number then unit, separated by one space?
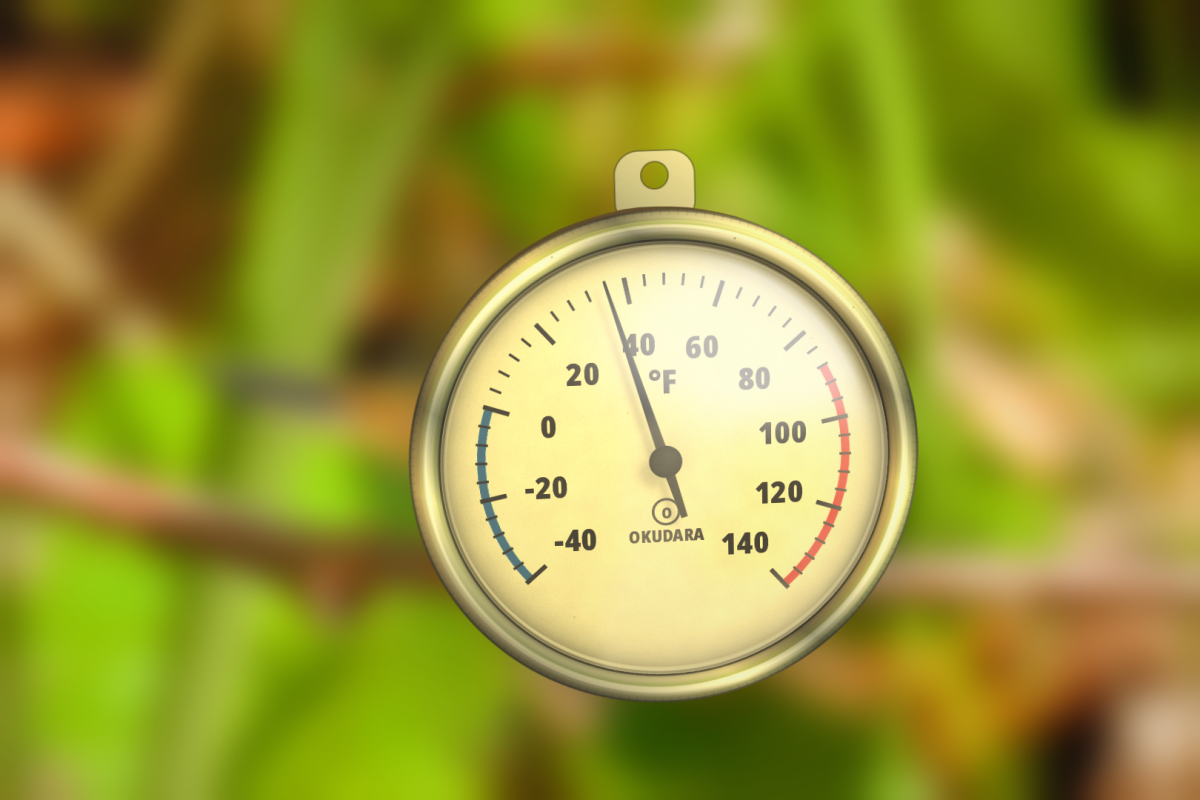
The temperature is 36 °F
